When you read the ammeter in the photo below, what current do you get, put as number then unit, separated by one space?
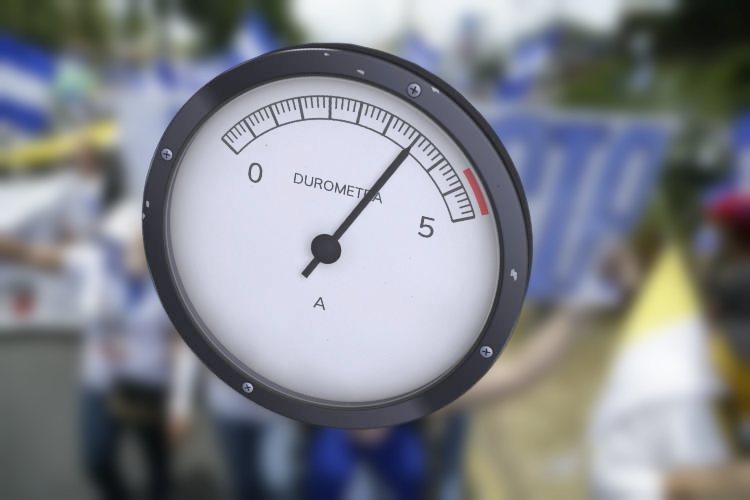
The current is 3.5 A
